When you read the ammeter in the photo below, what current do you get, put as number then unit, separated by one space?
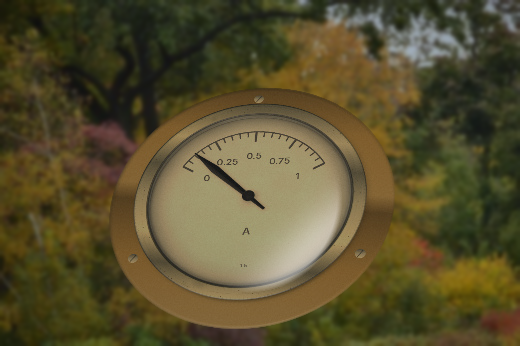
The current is 0.1 A
